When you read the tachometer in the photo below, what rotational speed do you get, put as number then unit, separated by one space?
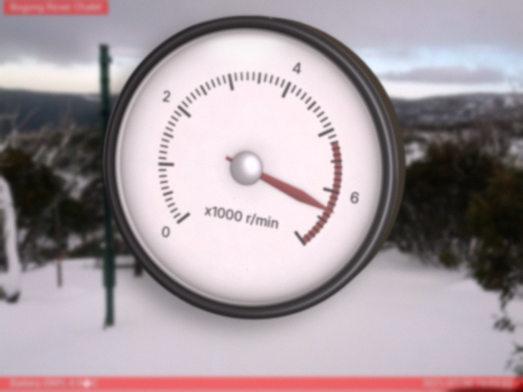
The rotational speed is 6300 rpm
